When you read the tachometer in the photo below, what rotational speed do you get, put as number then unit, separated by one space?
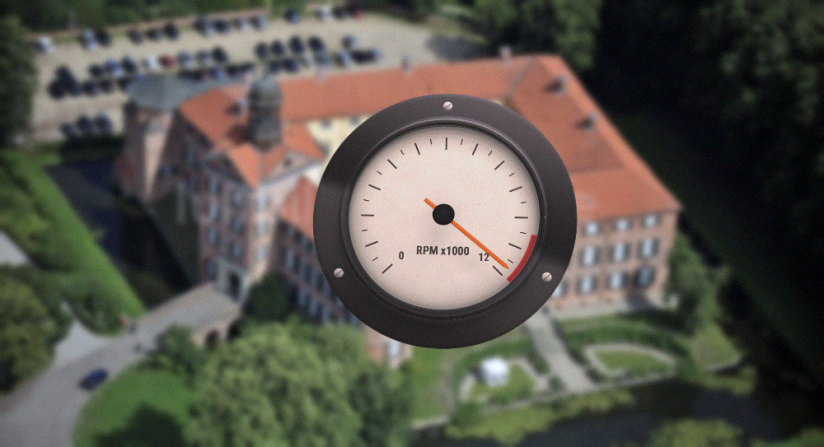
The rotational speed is 11750 rpm
